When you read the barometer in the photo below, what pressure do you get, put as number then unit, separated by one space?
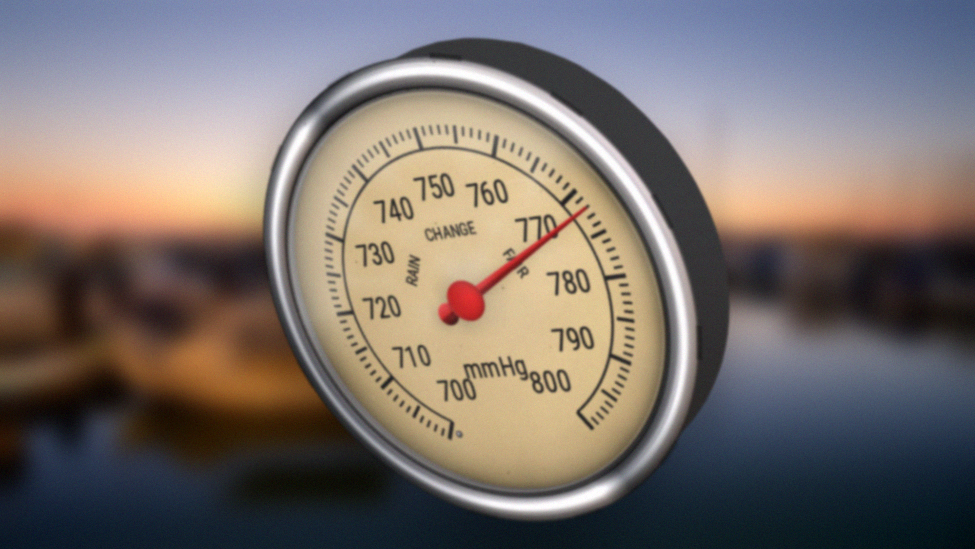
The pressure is 772 mmHg
